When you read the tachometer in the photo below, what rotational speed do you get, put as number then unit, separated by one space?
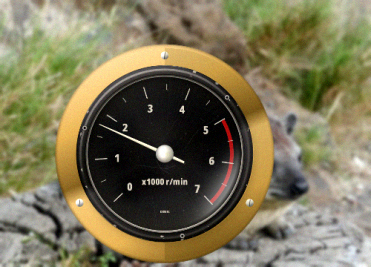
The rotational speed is 1750 rpm
